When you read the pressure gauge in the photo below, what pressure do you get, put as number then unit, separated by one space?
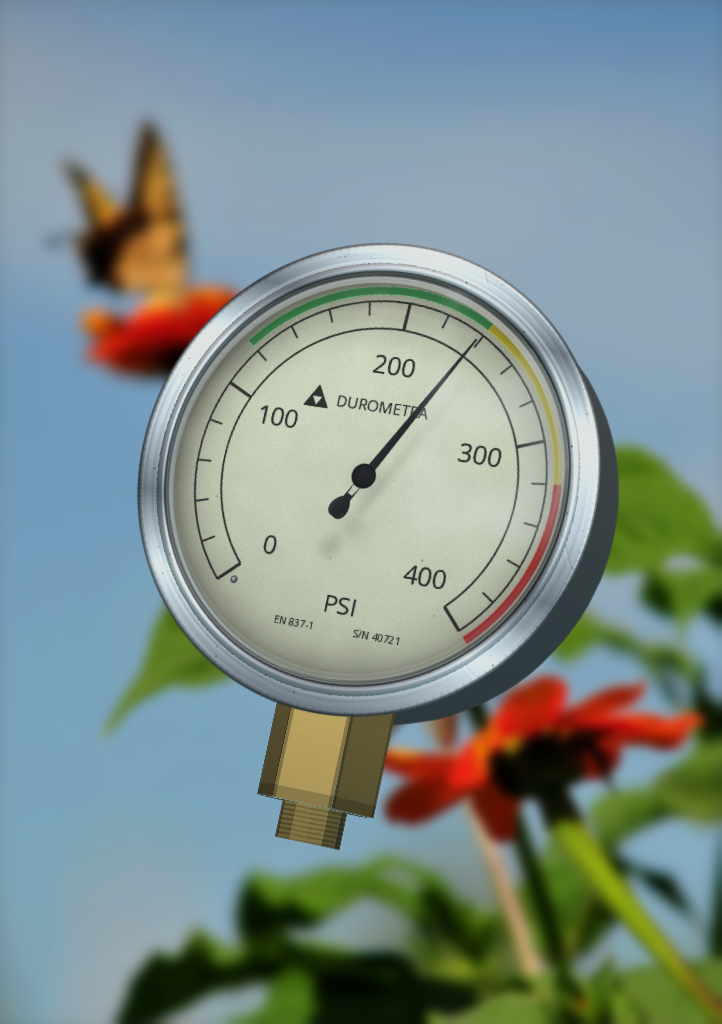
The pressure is 240 psi
